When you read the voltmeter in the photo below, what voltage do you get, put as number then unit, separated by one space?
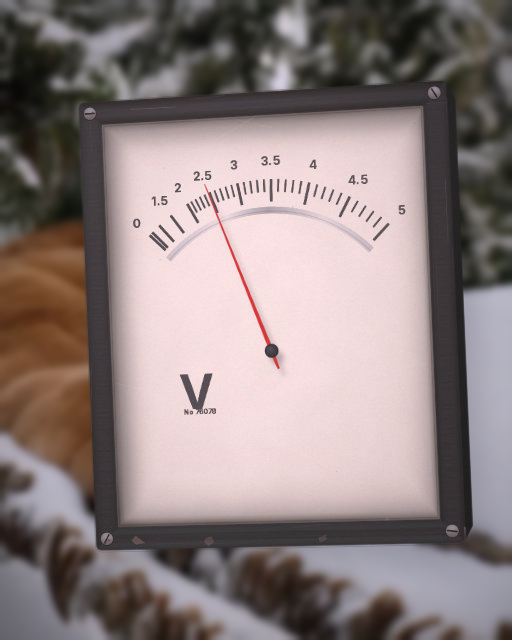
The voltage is 2.5 V
